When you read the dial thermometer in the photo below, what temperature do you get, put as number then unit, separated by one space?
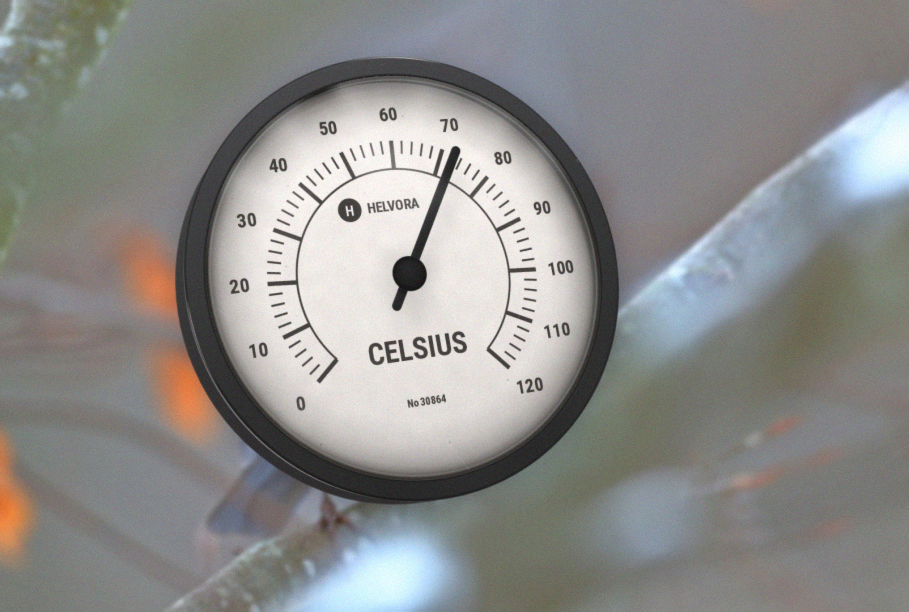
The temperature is 72 °C
